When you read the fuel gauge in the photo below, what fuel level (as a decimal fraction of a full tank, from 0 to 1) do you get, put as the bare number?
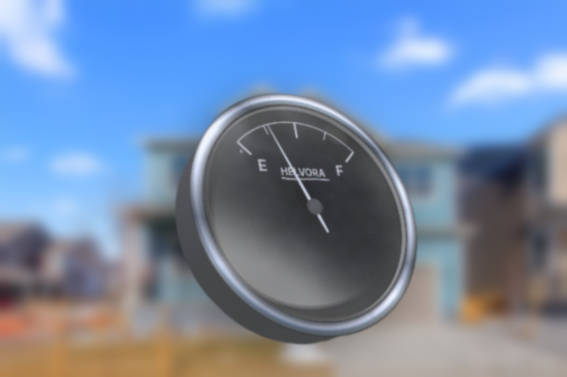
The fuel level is 0.25
